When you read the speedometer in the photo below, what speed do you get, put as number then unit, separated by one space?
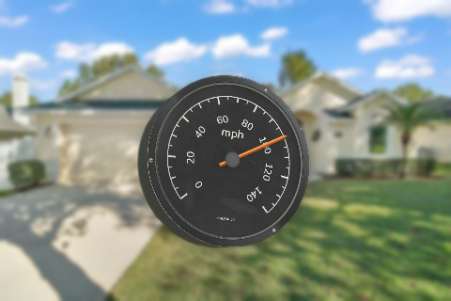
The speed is 100 mph
